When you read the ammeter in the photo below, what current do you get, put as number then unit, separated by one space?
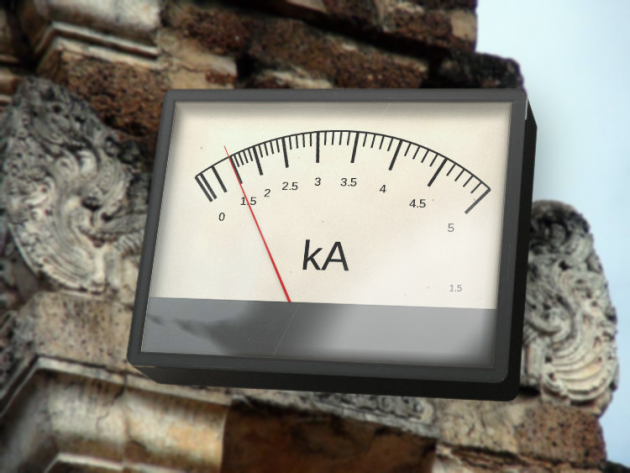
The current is 1.5 kA
